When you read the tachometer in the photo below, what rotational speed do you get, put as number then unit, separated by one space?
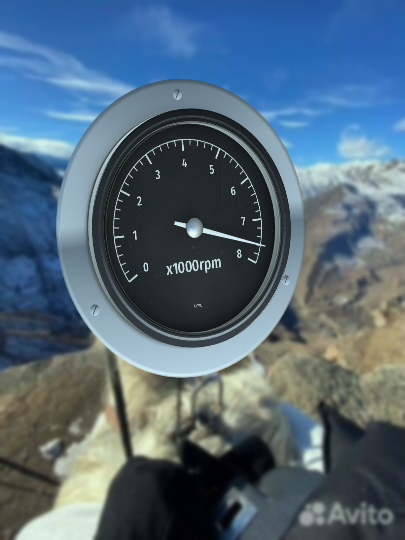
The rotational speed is 7600 rpm
